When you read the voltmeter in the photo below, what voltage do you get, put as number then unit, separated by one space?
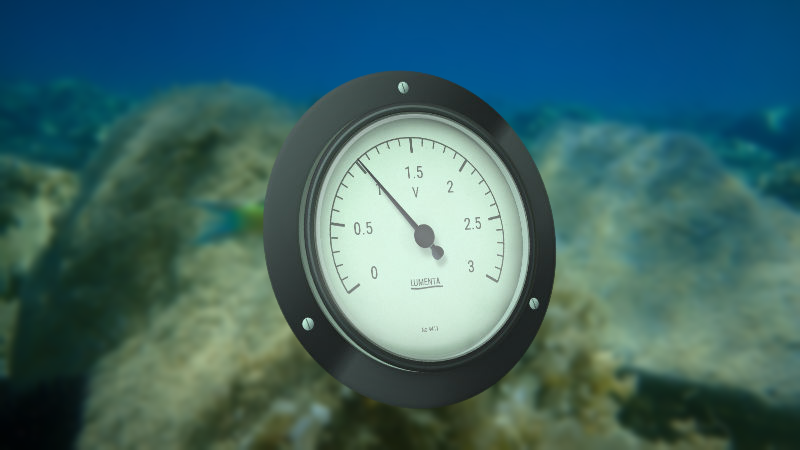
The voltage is 1 V
